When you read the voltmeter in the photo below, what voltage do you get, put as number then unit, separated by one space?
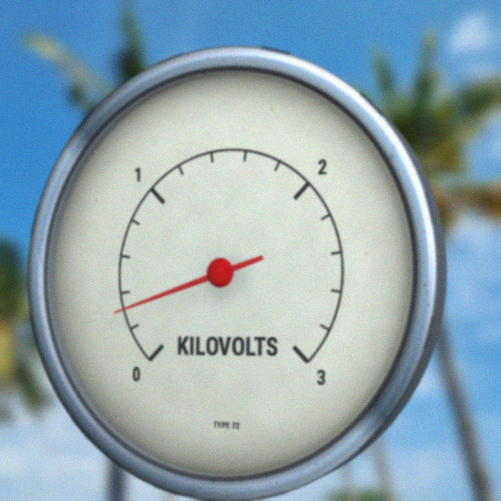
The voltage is 0.3 kV
